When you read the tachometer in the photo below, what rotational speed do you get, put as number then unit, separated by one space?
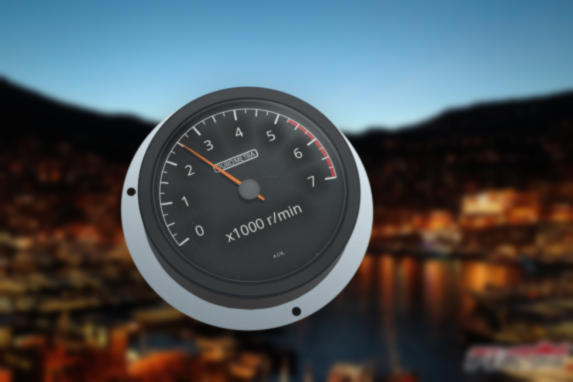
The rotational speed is 2500 rpm
